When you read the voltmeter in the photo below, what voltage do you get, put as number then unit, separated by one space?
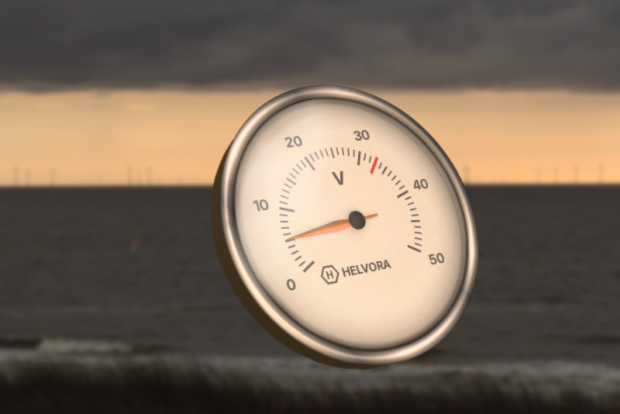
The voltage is 5 V
